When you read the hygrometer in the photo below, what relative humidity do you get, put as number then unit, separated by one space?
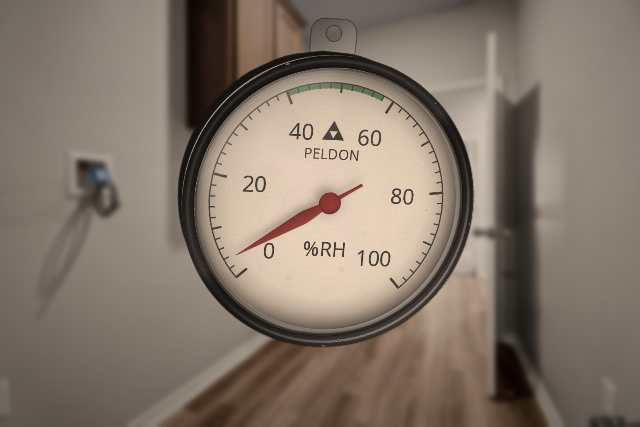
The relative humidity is 4 %
